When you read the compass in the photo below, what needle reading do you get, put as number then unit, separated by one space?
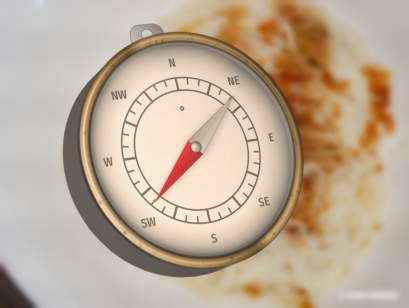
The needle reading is 230 °
